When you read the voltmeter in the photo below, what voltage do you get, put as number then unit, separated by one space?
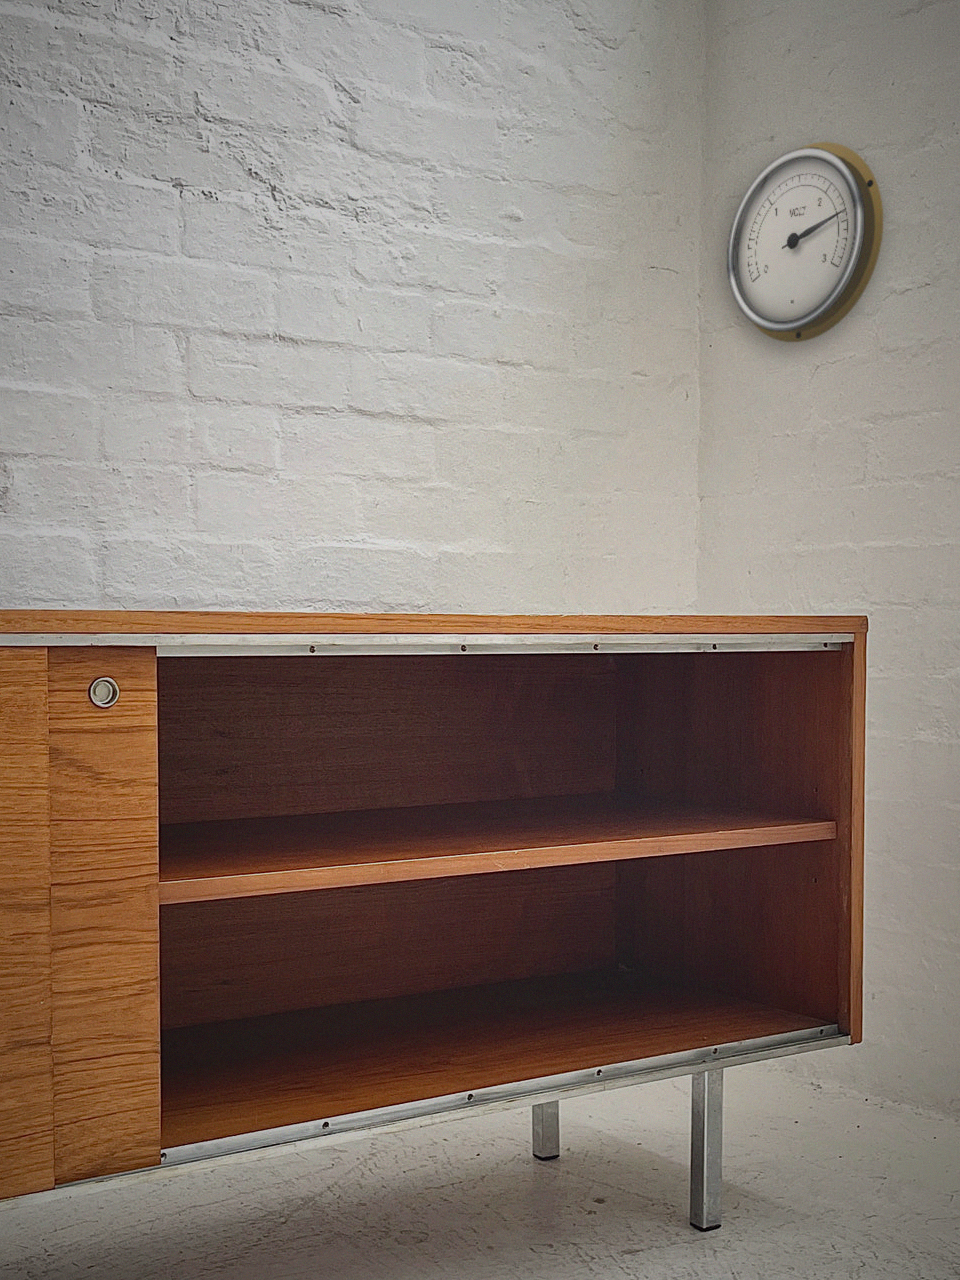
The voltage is 2.4 V
